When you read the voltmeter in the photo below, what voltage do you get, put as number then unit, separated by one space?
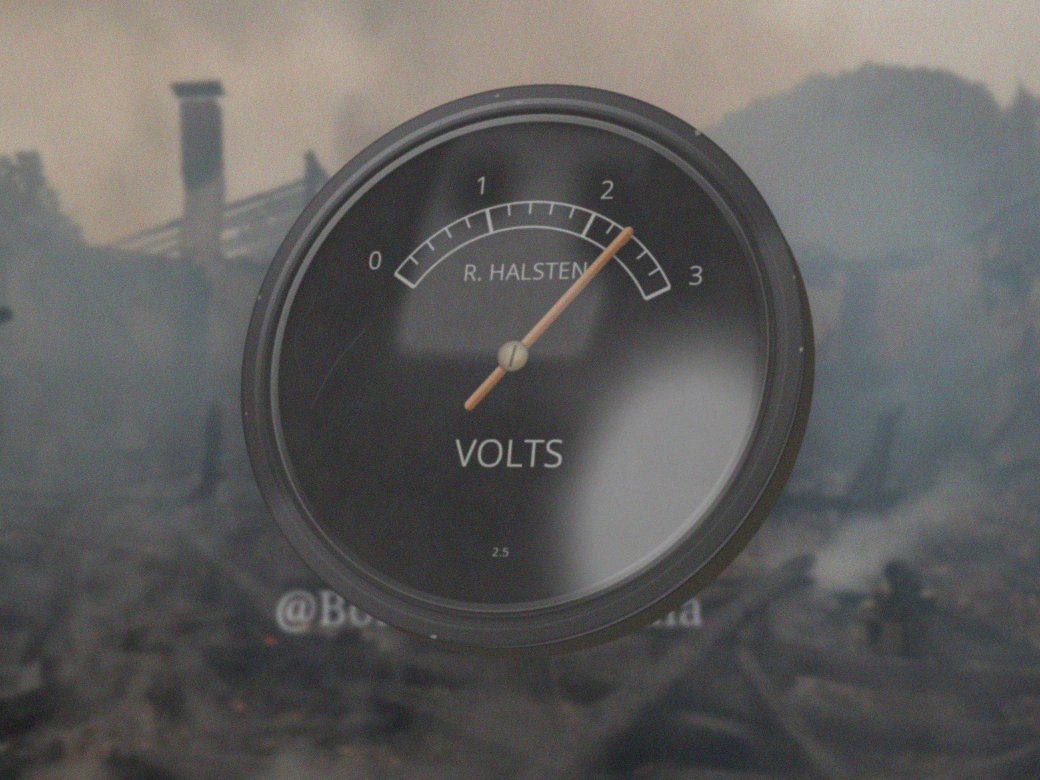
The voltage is 2.4 V
